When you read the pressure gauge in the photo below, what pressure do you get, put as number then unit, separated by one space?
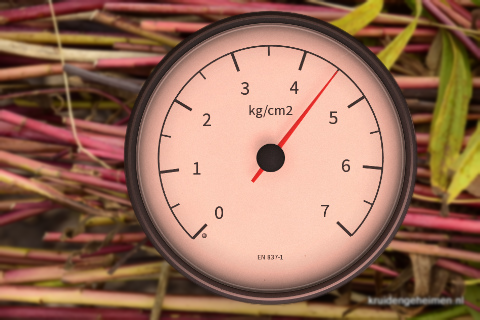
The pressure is 4.5 kg/cm²
